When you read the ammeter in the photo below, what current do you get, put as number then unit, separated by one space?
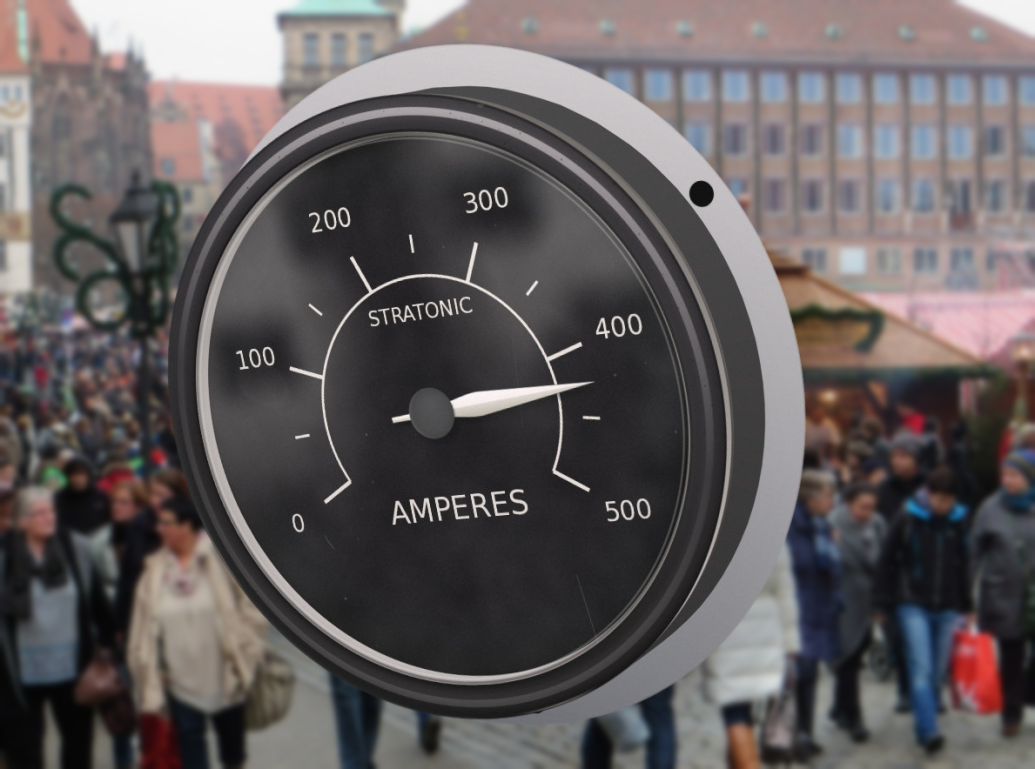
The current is 425 A
